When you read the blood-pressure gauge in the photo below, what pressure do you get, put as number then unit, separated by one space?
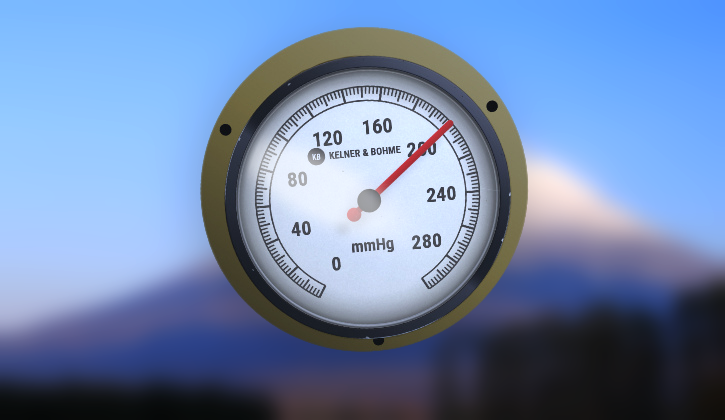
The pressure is 200 mmHg
